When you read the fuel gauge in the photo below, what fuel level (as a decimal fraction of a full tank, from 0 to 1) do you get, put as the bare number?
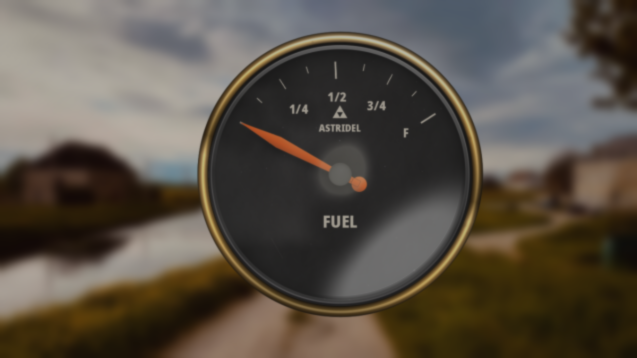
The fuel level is 0
